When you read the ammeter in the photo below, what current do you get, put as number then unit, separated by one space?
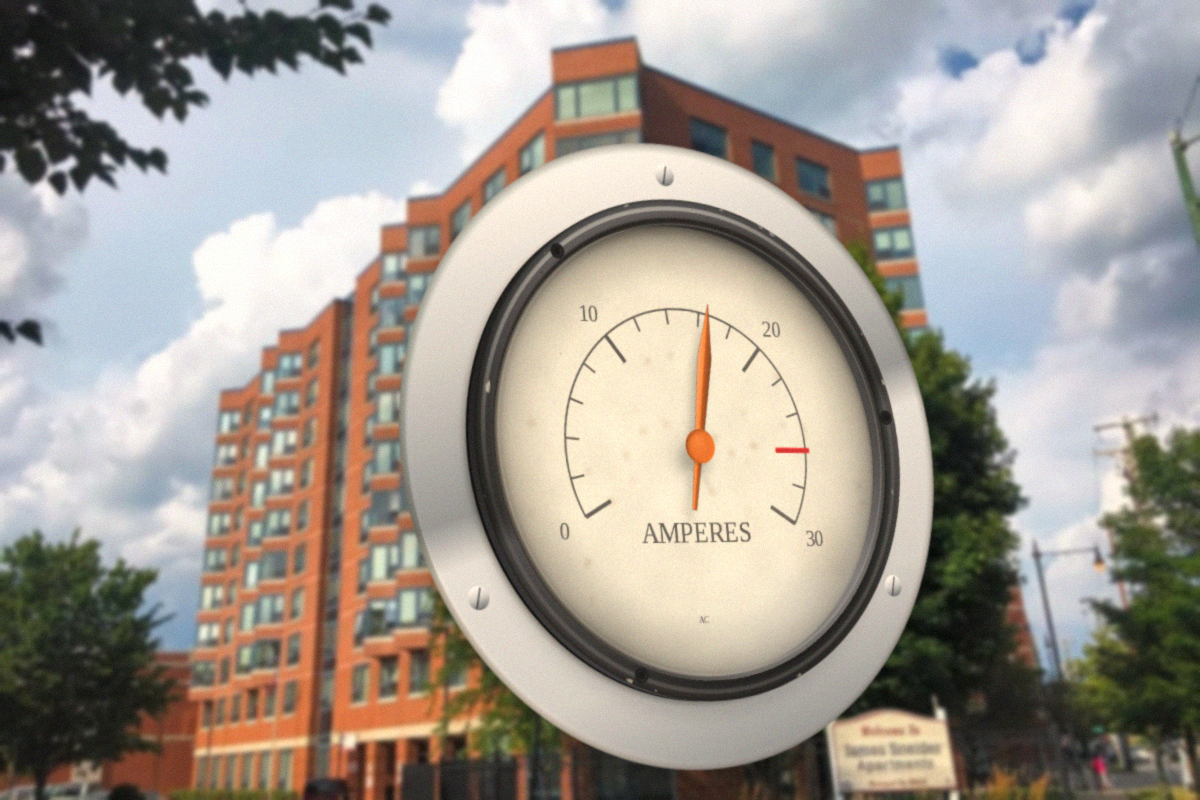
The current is 16 A
